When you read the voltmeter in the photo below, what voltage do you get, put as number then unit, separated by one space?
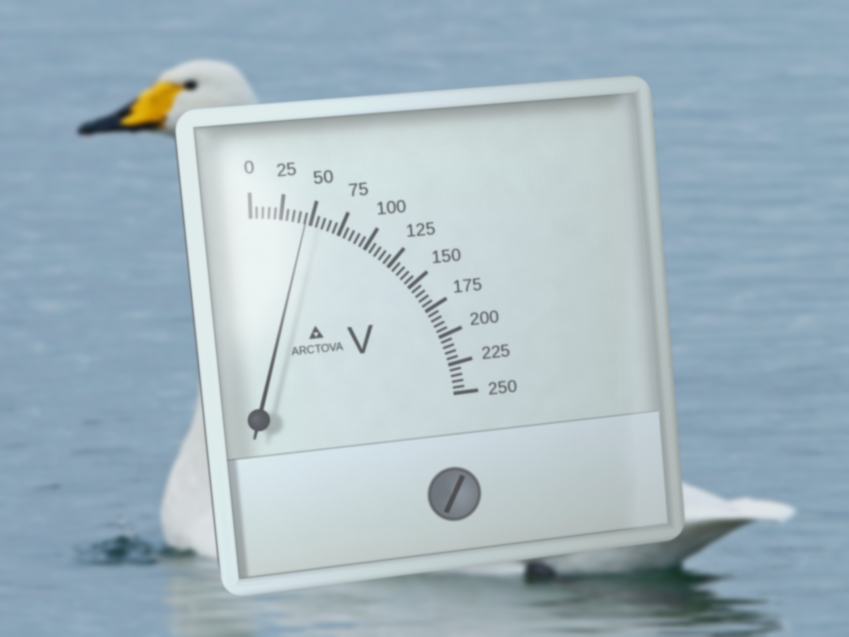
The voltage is 45 V
